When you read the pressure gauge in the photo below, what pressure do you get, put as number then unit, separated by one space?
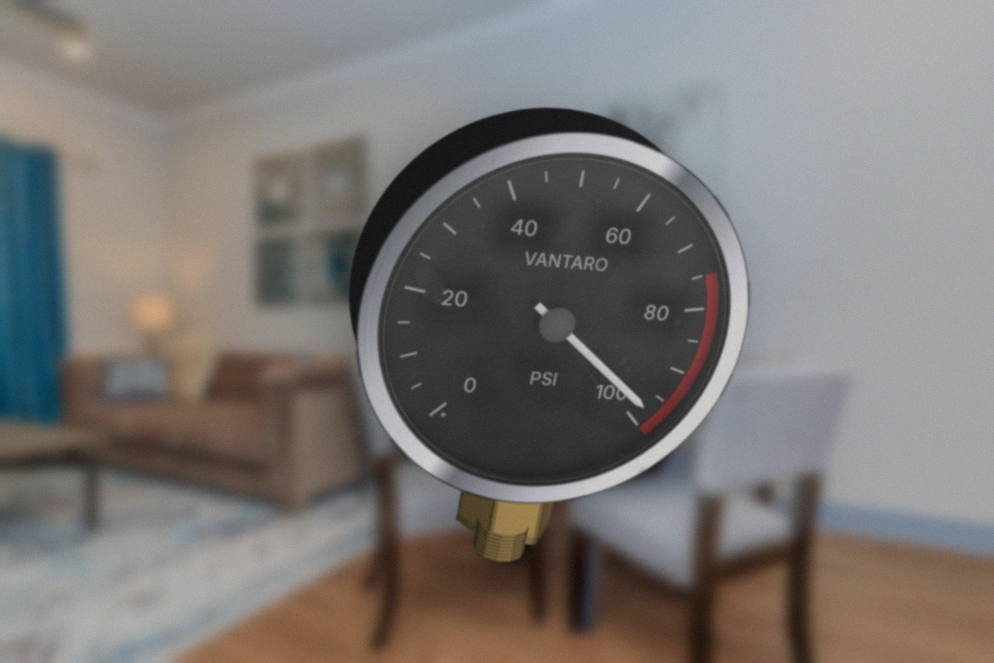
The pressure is 97.5 psi
